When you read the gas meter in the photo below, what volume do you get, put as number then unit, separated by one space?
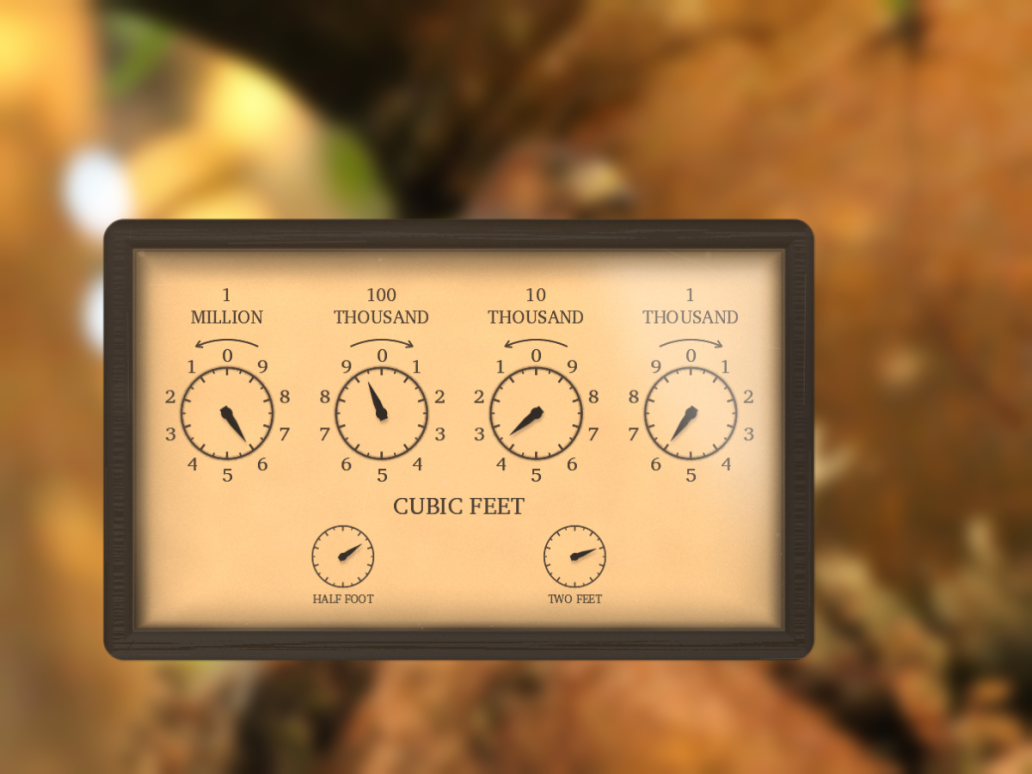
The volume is 593600 ft³
